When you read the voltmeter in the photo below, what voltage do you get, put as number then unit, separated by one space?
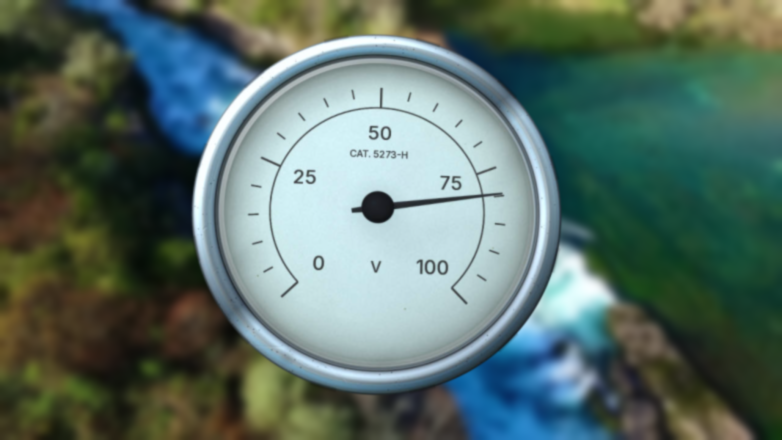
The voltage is 80 V
